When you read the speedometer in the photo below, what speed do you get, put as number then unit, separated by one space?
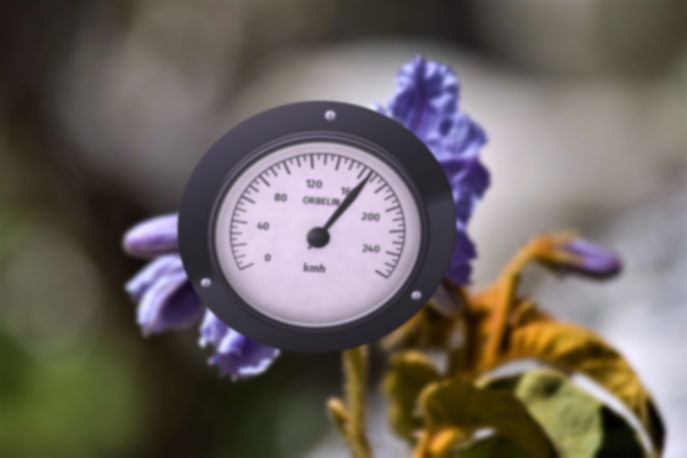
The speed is 165 km/h
